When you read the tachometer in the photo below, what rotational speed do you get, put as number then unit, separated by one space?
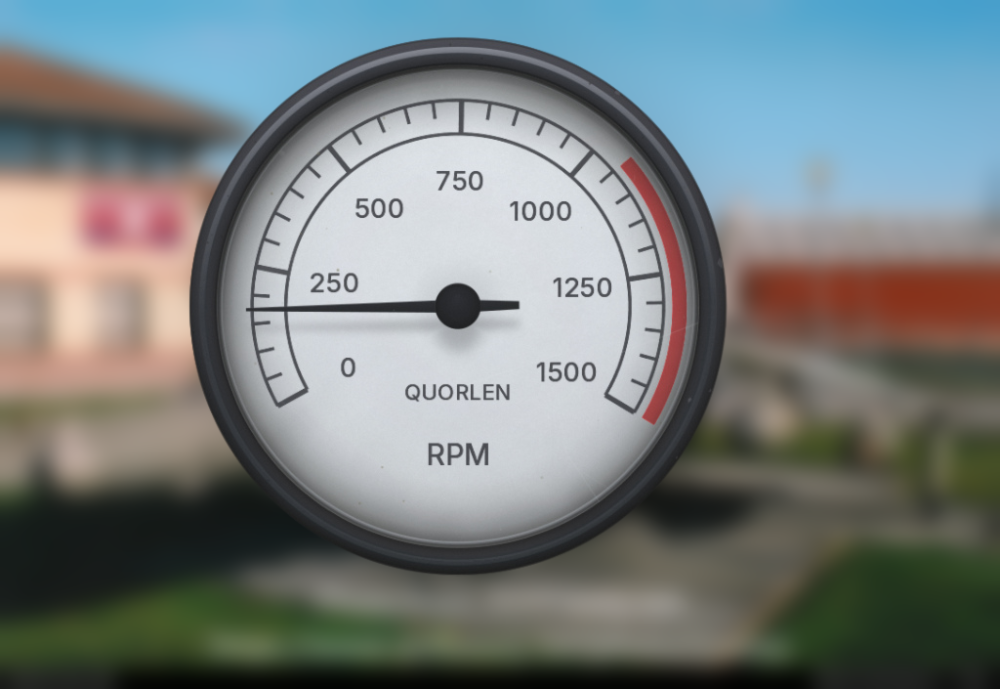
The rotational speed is 175 rpm
